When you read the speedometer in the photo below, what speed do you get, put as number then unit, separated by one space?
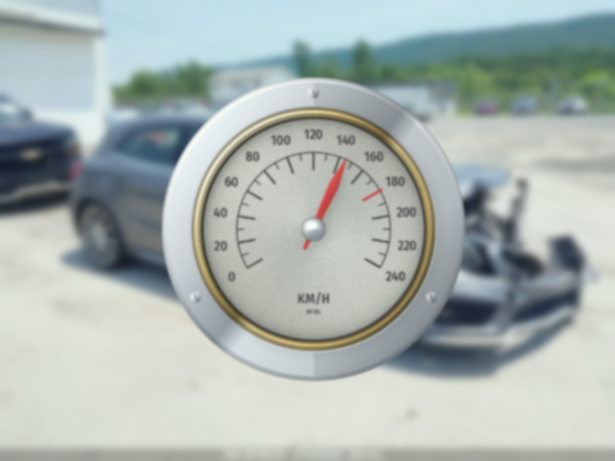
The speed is 145 km/h
